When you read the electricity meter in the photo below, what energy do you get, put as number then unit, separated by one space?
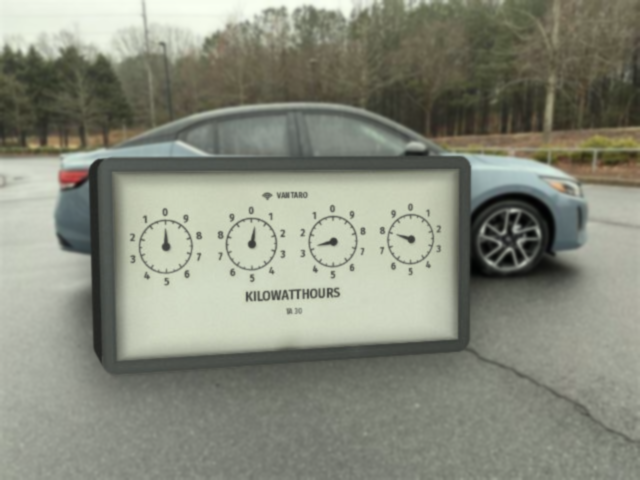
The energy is 28 kWh
